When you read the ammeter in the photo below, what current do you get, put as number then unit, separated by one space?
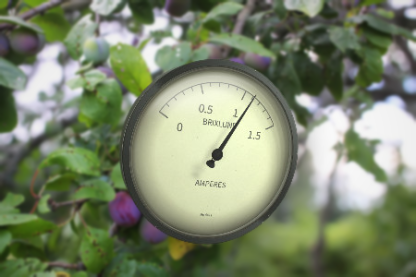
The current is 1.1 A
